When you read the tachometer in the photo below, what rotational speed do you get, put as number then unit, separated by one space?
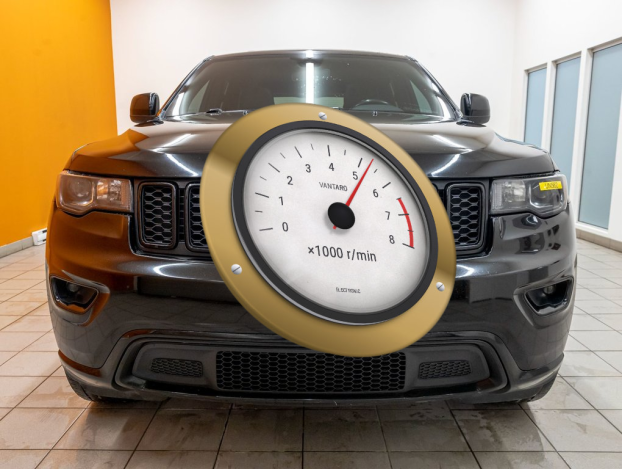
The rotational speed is 5250 rpm
